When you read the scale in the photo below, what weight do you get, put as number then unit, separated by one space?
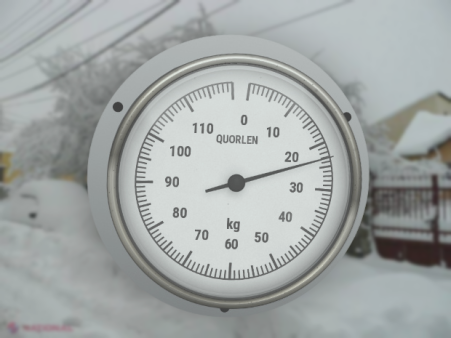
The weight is 23 kg
